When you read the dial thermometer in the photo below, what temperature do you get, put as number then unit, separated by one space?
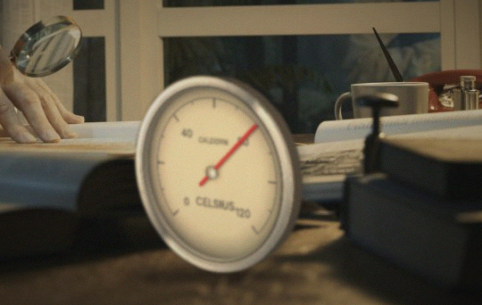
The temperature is 80 °C
